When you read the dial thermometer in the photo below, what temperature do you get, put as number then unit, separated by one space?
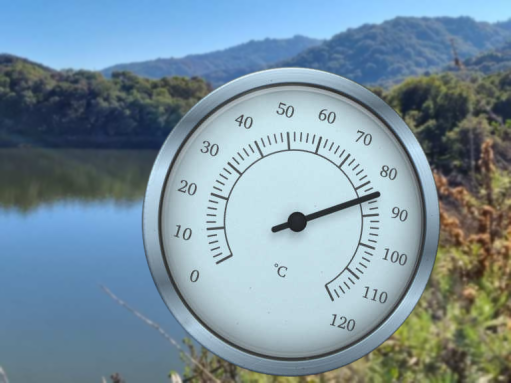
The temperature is 84 °C
